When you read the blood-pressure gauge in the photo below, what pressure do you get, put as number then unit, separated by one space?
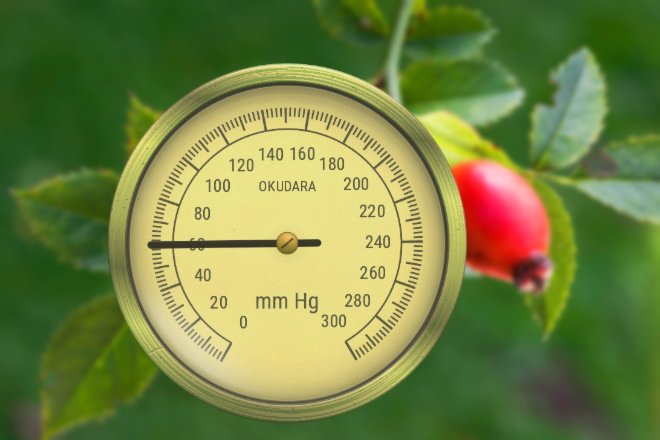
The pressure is 60 mmHg
